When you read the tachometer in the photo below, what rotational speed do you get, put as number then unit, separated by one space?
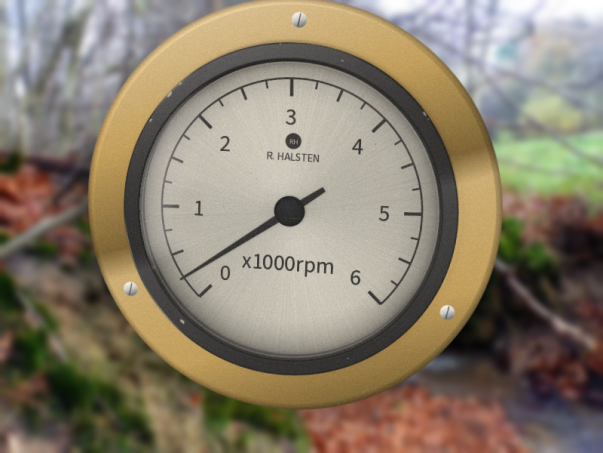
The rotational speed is 250 rpm
